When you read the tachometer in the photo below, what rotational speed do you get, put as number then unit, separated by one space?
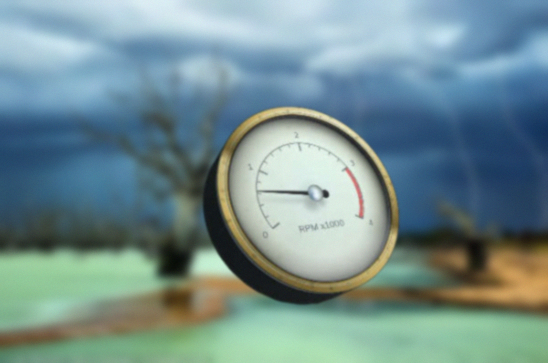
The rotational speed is 600 rpm
